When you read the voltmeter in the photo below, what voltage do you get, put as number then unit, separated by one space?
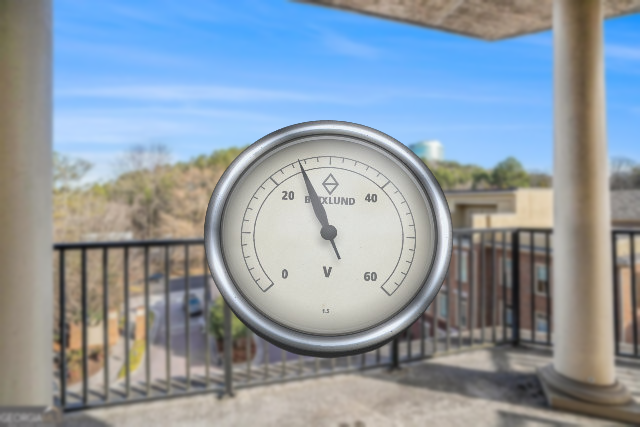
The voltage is 25 V
